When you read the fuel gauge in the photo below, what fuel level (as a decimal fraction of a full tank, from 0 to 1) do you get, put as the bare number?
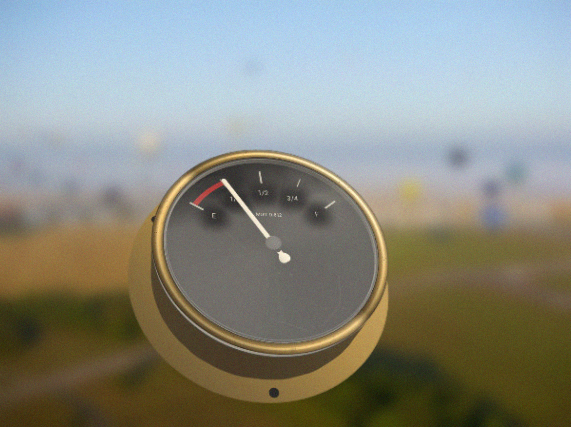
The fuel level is 0.25
